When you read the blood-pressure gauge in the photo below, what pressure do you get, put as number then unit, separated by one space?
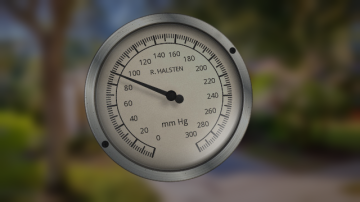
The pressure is 90 mmHg
